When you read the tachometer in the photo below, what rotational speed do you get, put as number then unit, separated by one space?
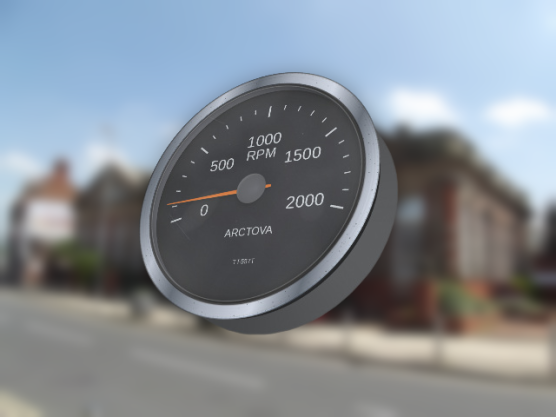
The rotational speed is 100 rpm
